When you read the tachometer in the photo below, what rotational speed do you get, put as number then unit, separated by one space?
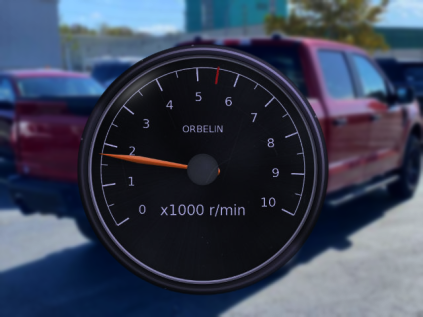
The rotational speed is 1750 rpm
